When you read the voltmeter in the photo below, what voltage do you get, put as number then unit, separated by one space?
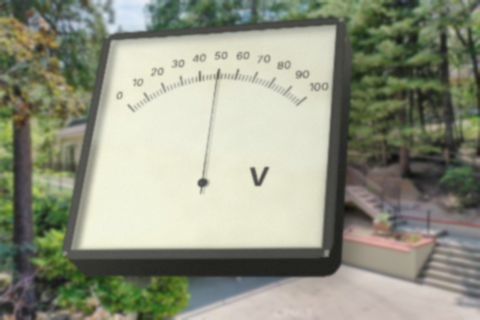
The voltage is 50 V
